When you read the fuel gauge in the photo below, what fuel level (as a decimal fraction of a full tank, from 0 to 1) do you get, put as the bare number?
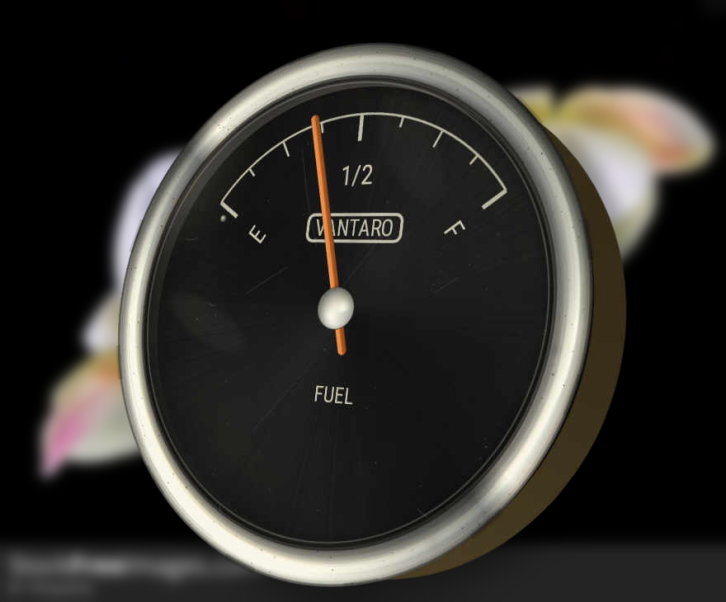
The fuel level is 0.375
